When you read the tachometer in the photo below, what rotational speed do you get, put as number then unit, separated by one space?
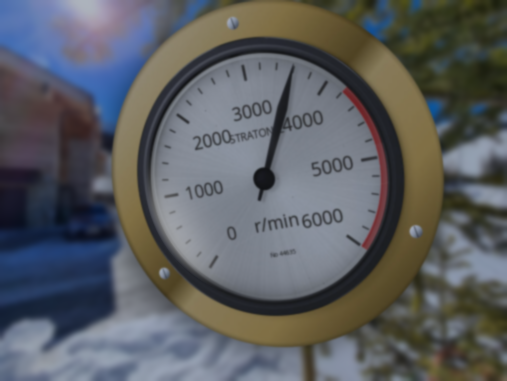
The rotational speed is 3600 rpm
